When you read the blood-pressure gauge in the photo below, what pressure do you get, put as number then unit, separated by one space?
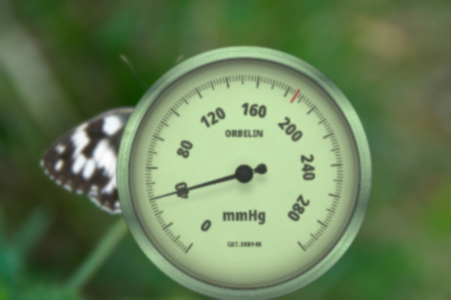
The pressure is 40 mmHg
